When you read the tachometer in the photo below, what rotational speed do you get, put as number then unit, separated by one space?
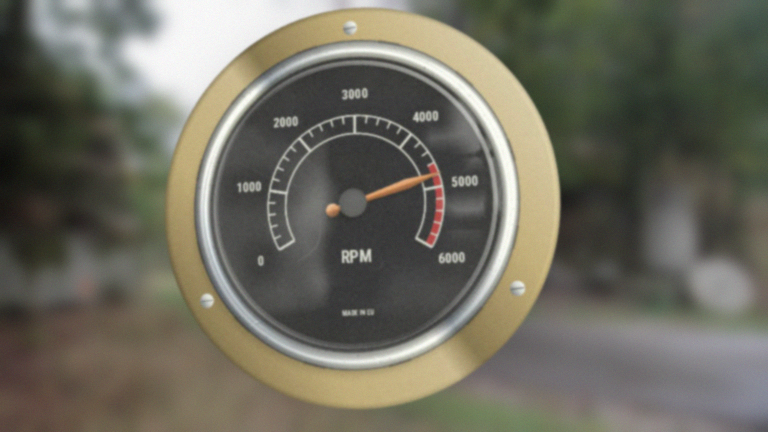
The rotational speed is 4800 rpm
